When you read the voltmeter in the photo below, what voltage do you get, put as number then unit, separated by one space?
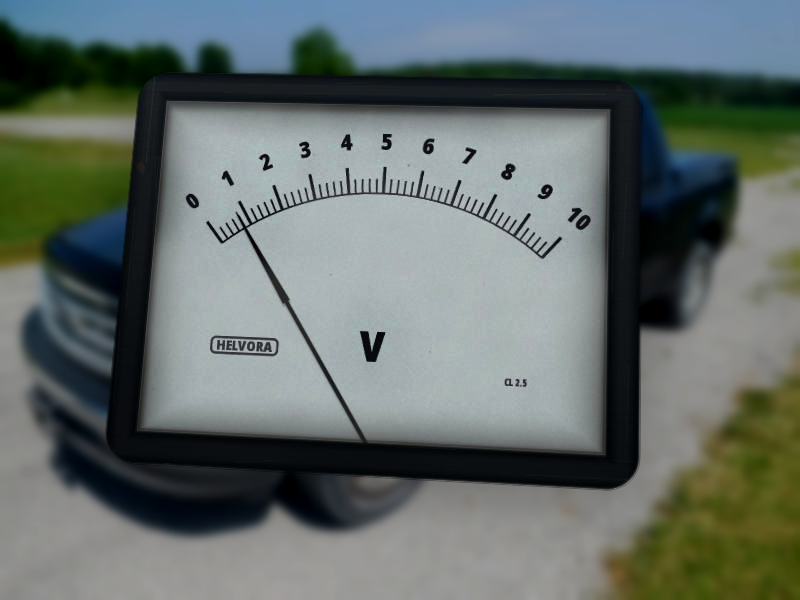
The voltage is 0.8 V
